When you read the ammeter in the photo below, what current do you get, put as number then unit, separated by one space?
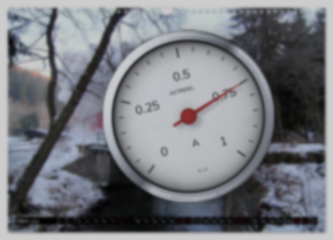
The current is 0.75 A
